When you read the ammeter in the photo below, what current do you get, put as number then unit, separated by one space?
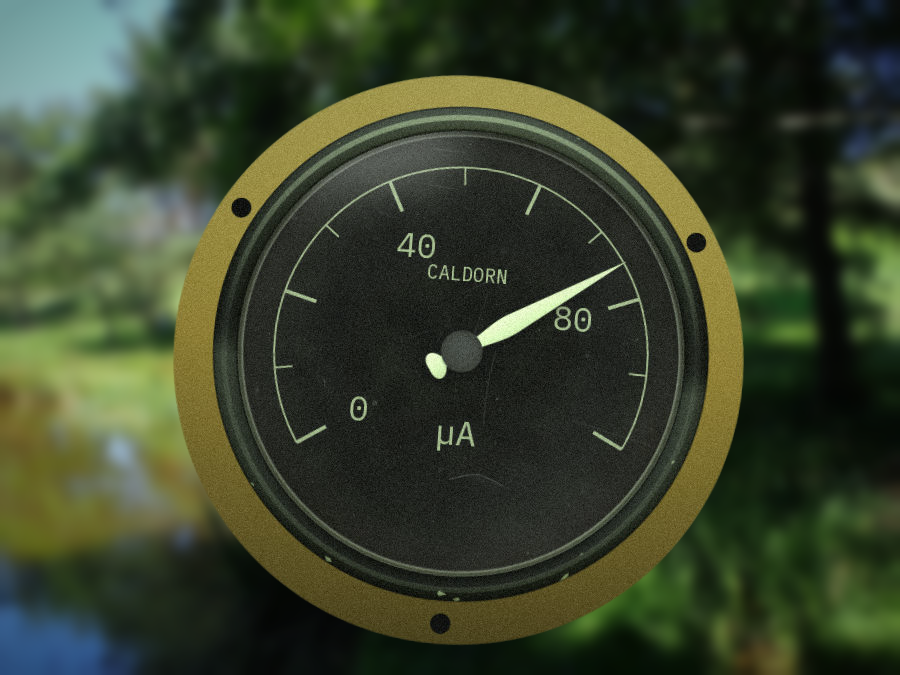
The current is 75 µA
